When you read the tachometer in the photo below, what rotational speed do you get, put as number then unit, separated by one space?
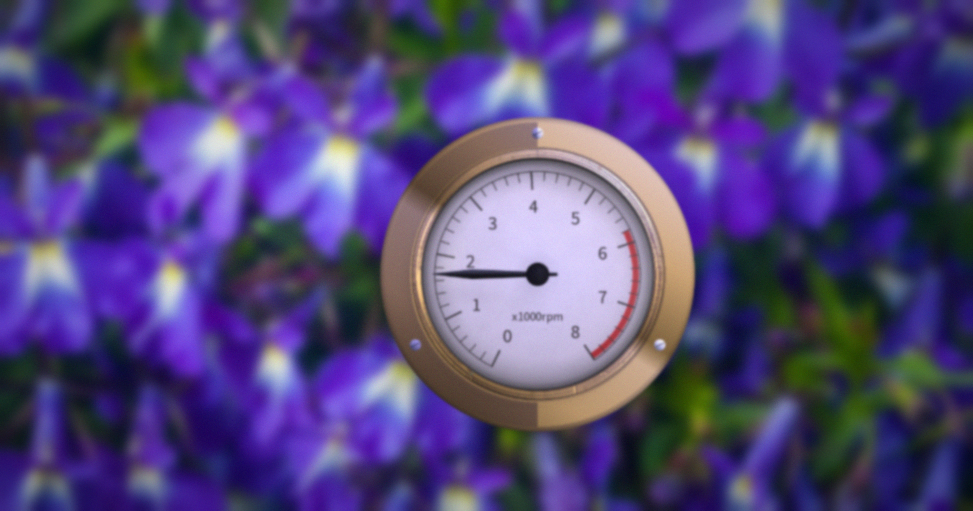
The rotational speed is 1700 rpm
